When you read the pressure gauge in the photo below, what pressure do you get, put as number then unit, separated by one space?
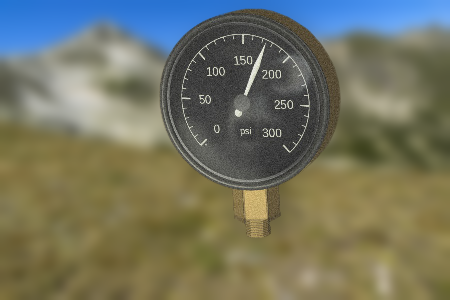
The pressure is 175 psi
